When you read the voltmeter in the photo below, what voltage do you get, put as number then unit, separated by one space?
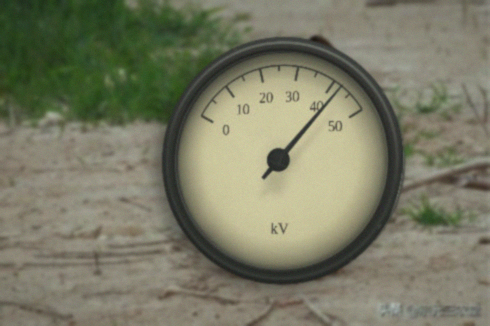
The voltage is 42.5 kV
